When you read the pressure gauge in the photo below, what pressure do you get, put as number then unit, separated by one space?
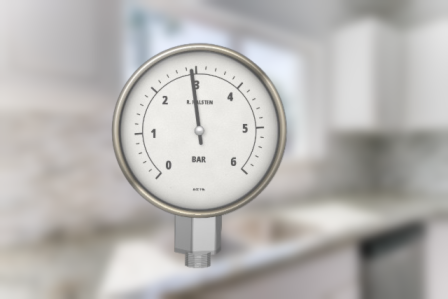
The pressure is 2.9 bar
